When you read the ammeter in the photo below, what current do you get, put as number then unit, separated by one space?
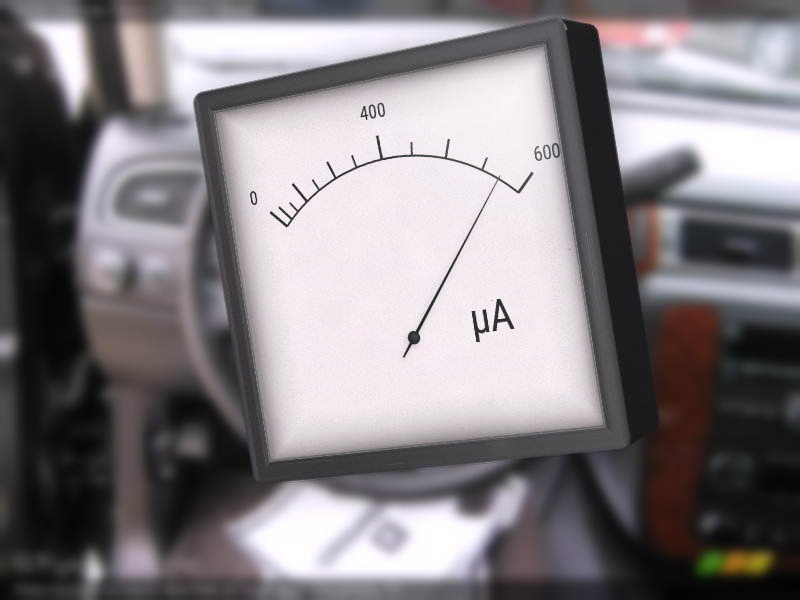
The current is 575 µA
